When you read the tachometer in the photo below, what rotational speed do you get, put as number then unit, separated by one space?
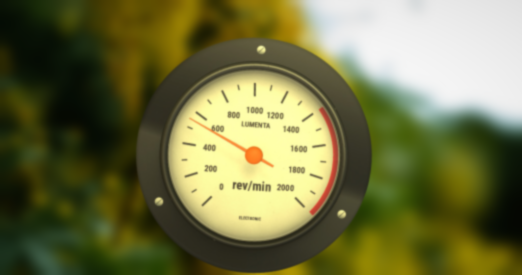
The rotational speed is 550 rpm
